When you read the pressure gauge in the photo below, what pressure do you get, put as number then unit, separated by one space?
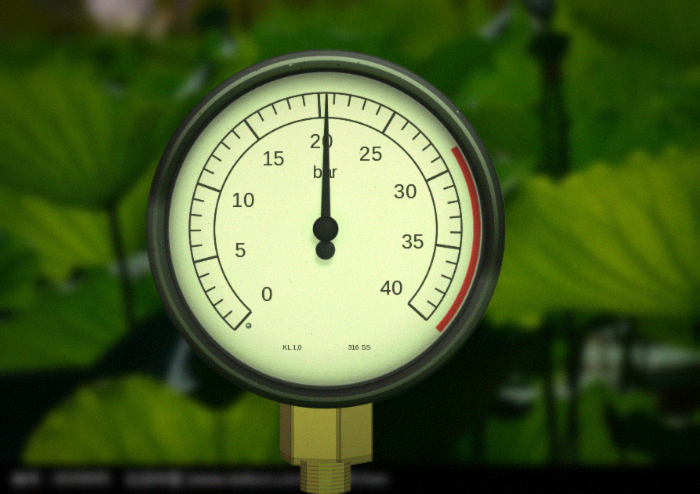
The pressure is 20.5 bar
